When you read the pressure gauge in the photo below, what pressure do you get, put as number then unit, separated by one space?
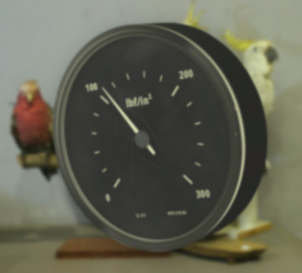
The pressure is 110 psi
